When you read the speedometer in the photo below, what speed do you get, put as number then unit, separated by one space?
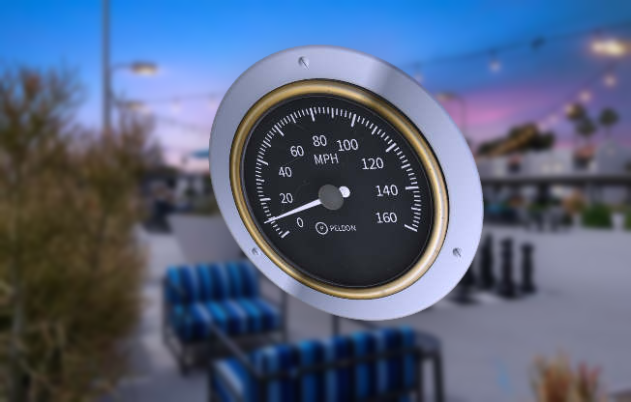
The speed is 10 mph
